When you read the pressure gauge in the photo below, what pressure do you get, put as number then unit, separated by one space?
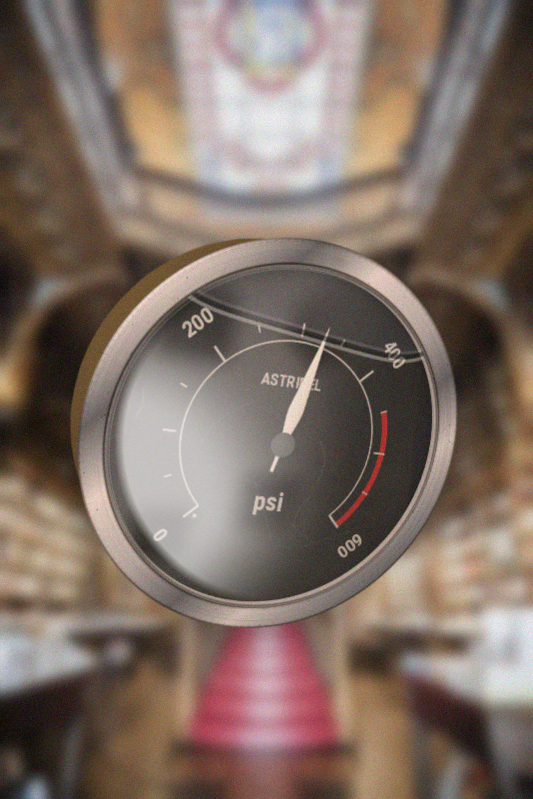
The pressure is 325 psi
